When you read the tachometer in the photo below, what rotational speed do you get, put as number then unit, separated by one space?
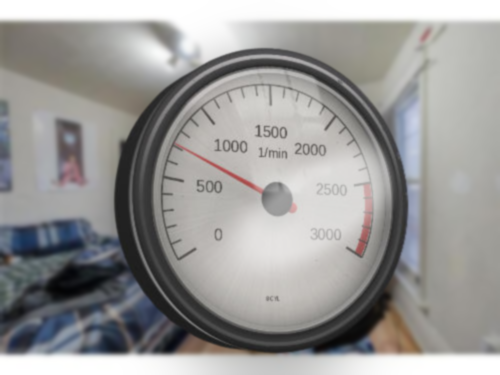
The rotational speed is 700 rpm
